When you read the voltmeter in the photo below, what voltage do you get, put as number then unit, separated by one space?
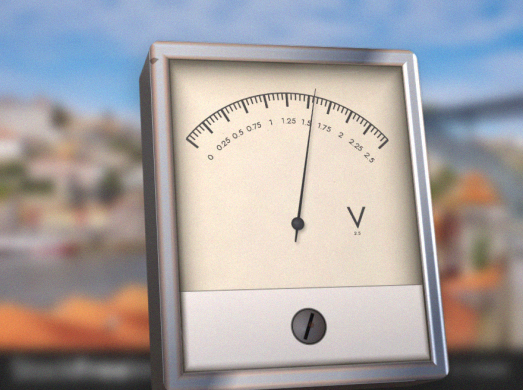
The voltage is 1.55 V
